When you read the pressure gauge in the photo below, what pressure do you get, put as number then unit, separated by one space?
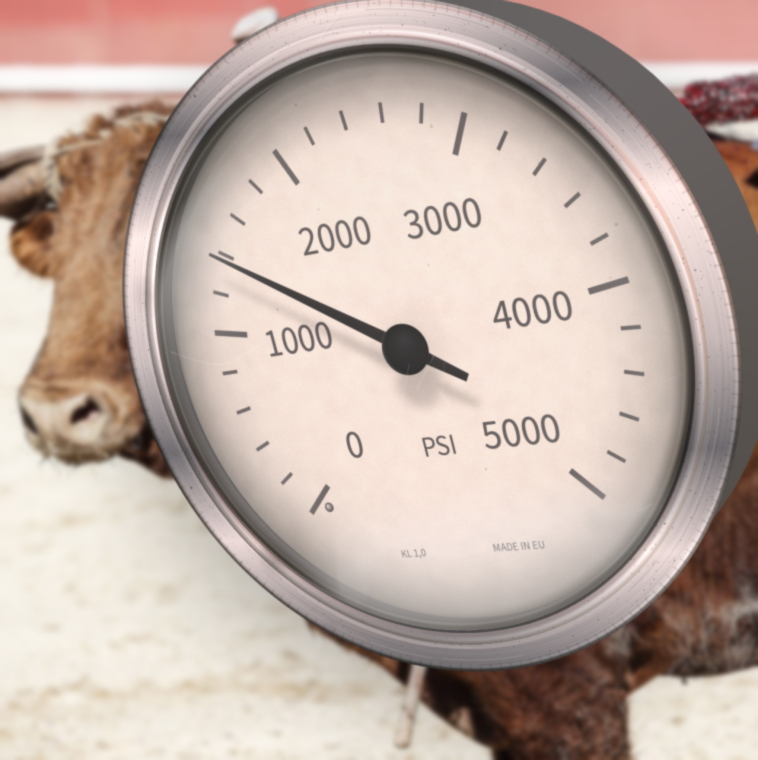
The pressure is 1400 psi
